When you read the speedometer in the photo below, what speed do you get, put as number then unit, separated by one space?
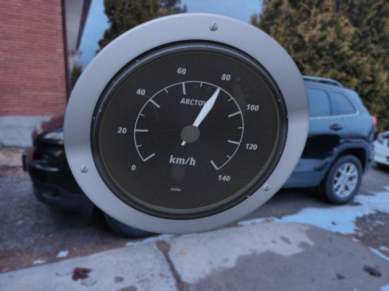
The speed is 80 km/h
